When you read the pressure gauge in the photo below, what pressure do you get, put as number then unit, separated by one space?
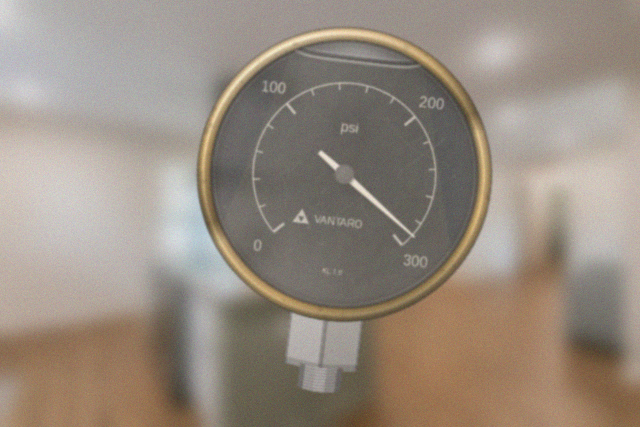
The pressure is 290 psi
